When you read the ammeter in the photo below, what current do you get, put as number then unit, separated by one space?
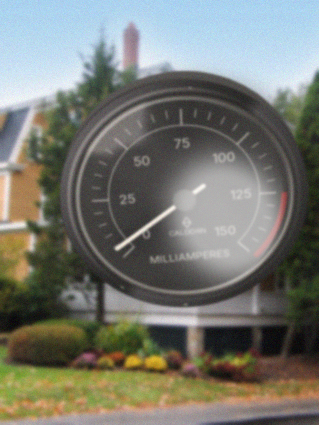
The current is 5 mA
